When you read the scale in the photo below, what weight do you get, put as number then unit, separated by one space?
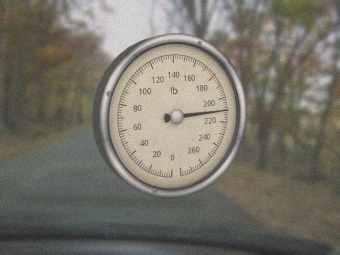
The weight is 210 lb
